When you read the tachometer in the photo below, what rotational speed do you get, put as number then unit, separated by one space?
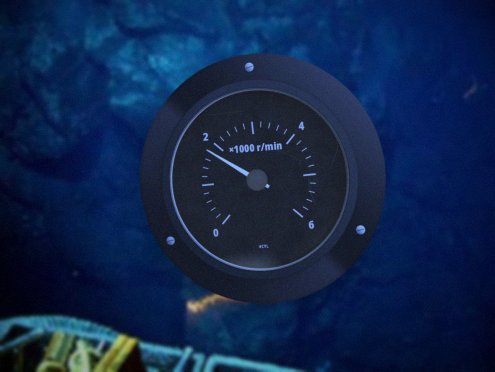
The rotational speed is 1800 rpm
